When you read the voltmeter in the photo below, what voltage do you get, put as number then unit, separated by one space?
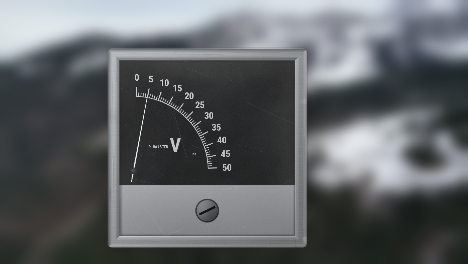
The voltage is 5 V
